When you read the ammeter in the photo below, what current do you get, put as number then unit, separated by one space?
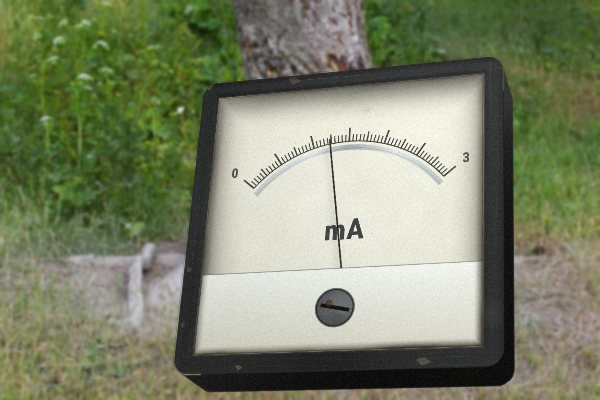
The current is 1.25 mA
